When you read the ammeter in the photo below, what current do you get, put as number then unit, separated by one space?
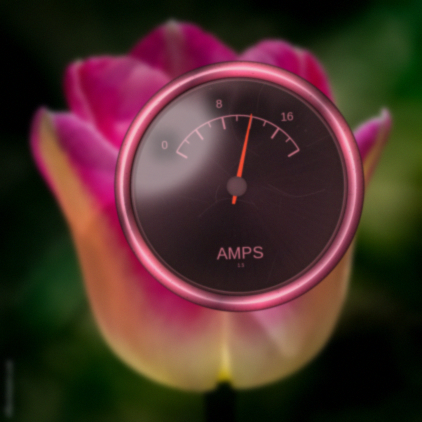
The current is 12 A
